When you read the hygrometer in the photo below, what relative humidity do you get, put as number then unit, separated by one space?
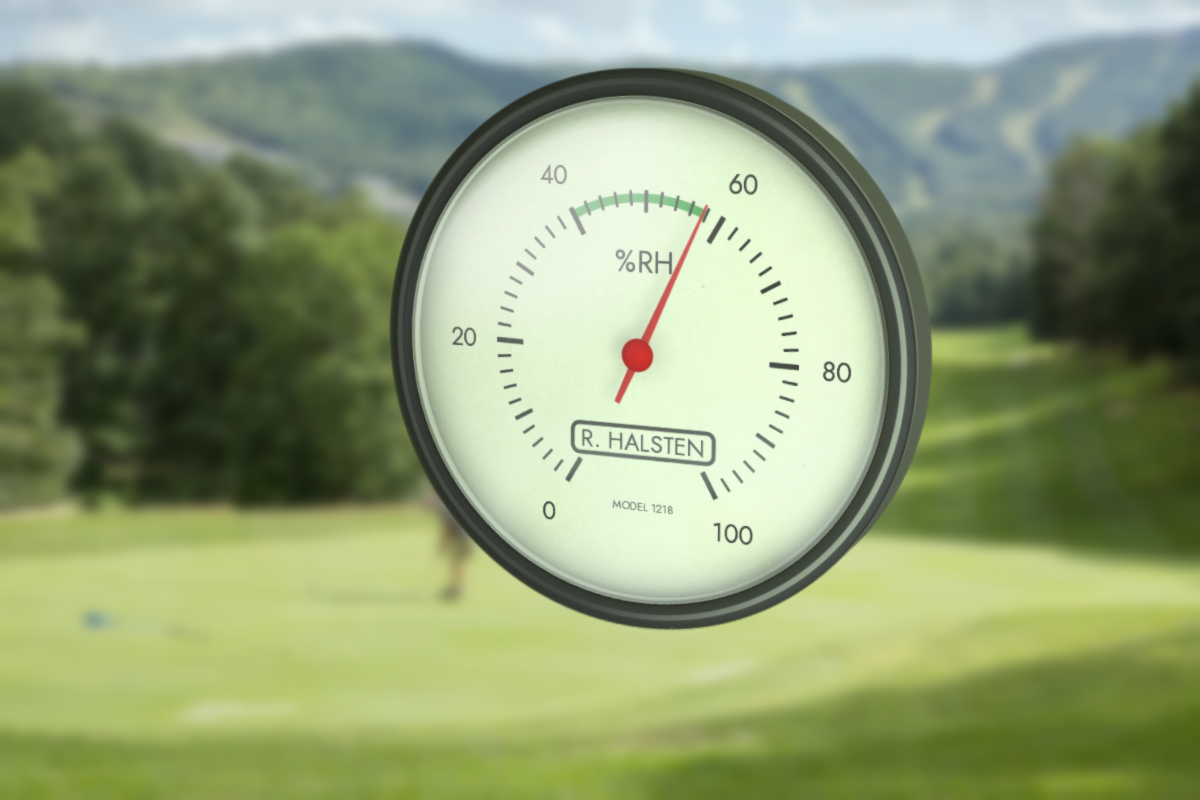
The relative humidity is 58 %
